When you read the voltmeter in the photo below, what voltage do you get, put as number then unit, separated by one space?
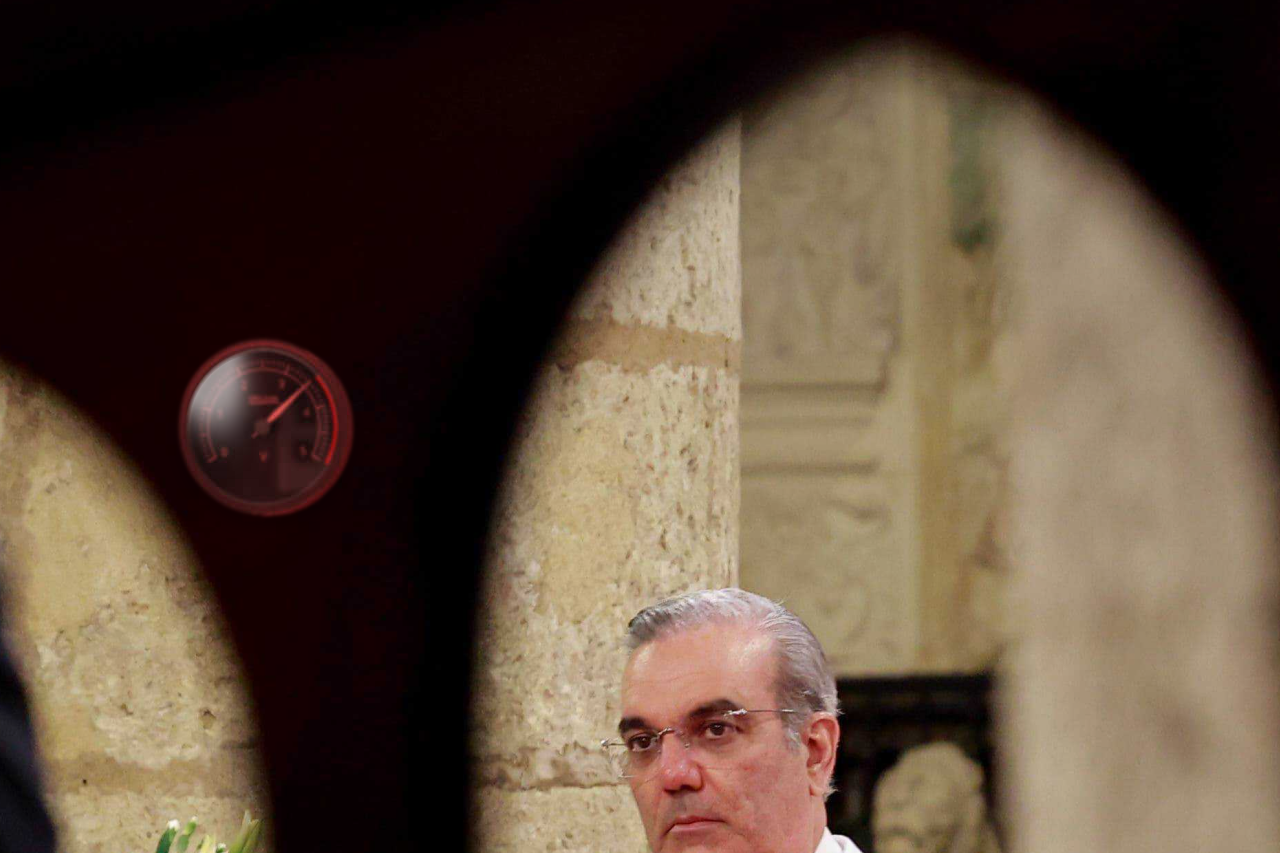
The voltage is 3.5 V
